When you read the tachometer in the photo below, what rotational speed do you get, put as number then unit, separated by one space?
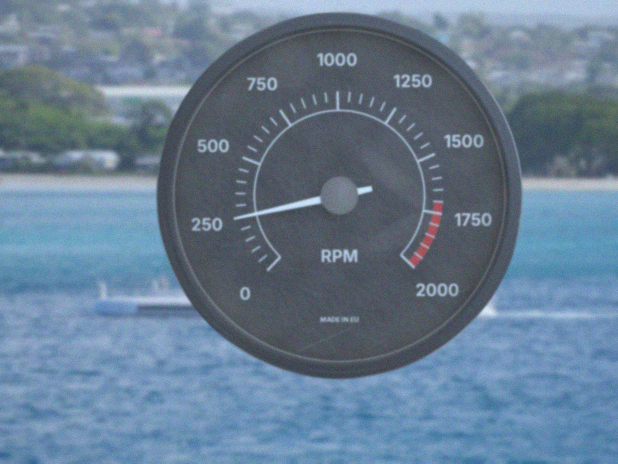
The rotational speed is 250 rpm
